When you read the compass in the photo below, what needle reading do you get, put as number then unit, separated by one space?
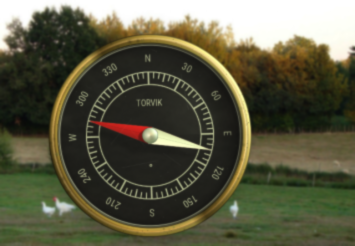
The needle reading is 285 °
